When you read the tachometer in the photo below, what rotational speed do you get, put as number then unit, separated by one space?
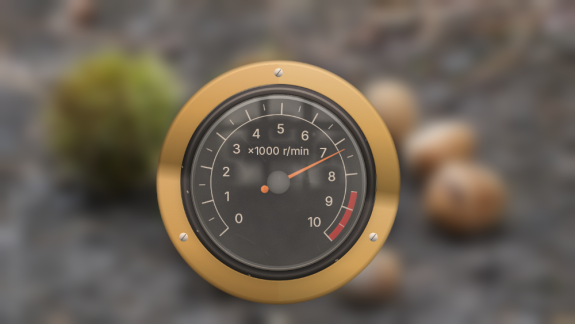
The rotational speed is 7250 rpm
